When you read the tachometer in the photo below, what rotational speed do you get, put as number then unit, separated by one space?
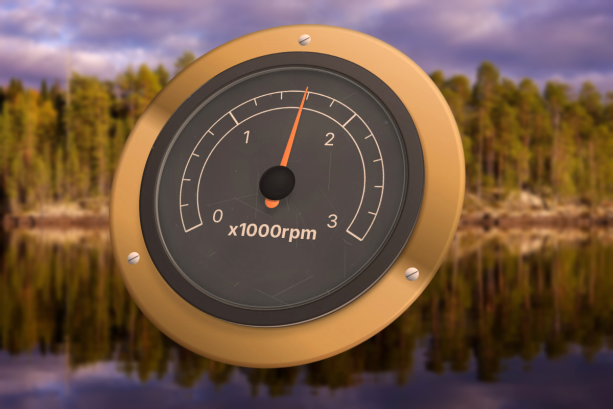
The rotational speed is 1600 rpm
